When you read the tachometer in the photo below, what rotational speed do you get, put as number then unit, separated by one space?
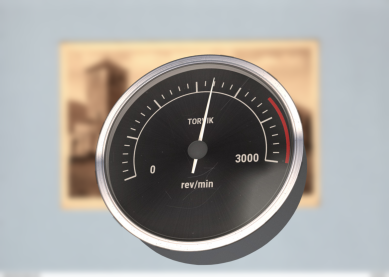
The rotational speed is 1700 rpm
